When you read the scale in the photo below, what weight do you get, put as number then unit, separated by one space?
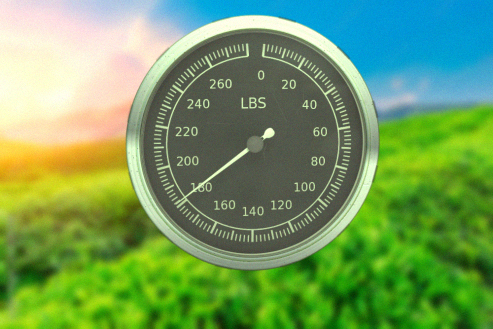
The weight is 182 lb
